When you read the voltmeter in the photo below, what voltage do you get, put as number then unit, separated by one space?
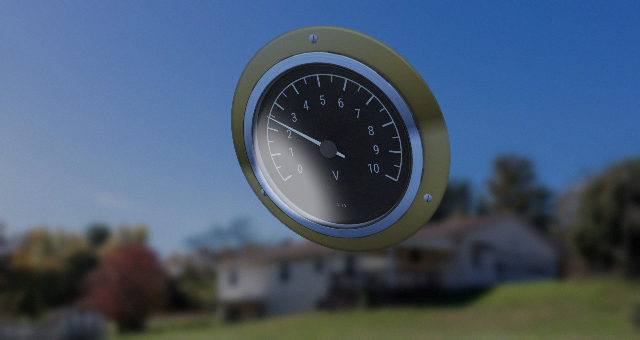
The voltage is 2.5 V
